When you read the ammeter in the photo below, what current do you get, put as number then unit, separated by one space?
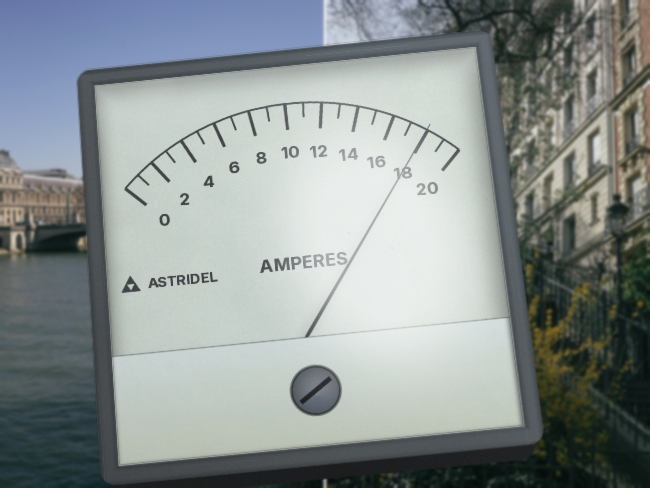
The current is 18 A
